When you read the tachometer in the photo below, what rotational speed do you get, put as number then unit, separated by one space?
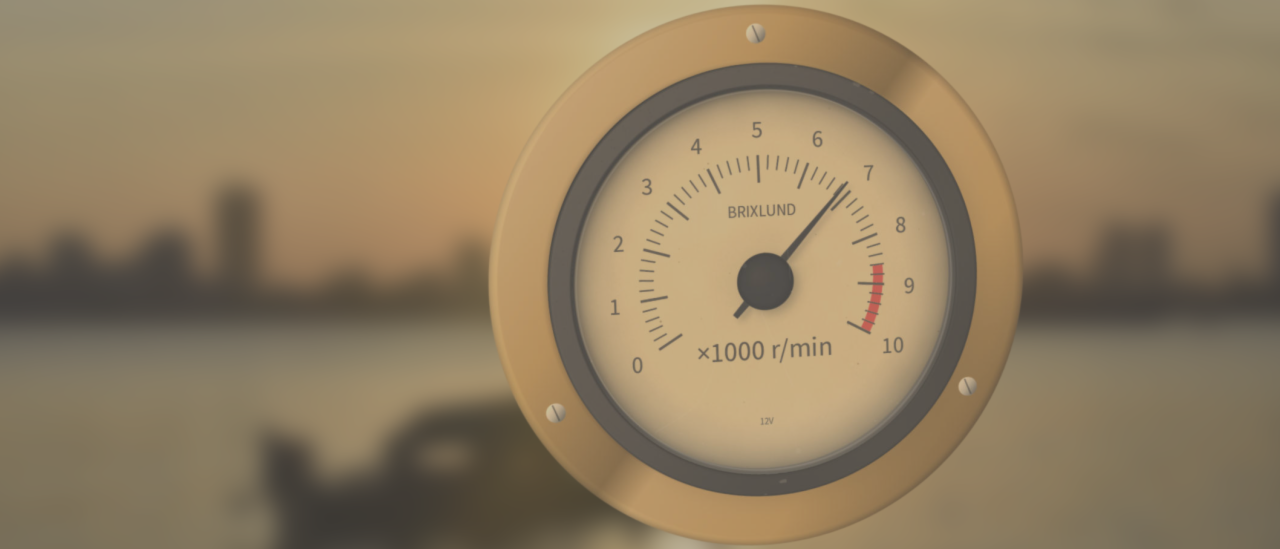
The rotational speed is 6800 rpm
